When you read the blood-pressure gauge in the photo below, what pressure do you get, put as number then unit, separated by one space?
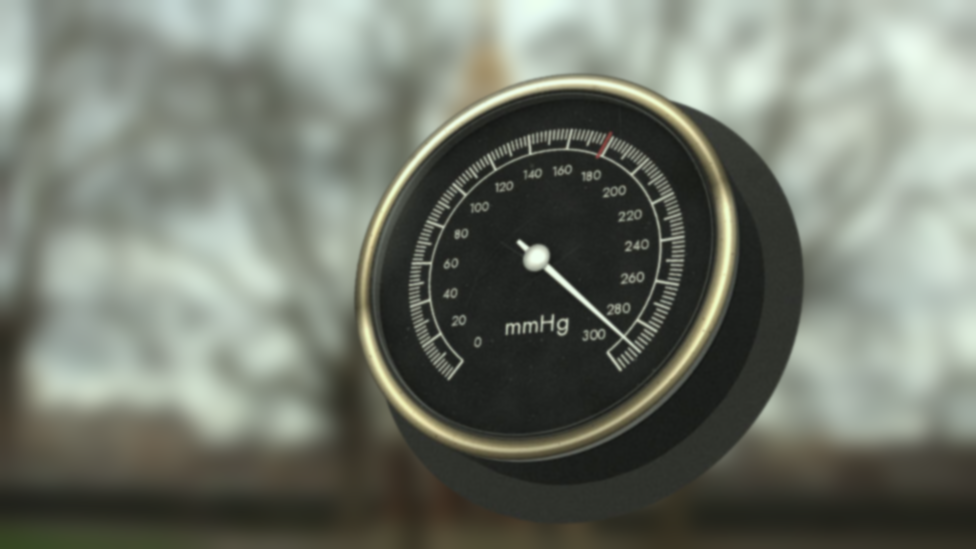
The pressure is 290 mmHg
